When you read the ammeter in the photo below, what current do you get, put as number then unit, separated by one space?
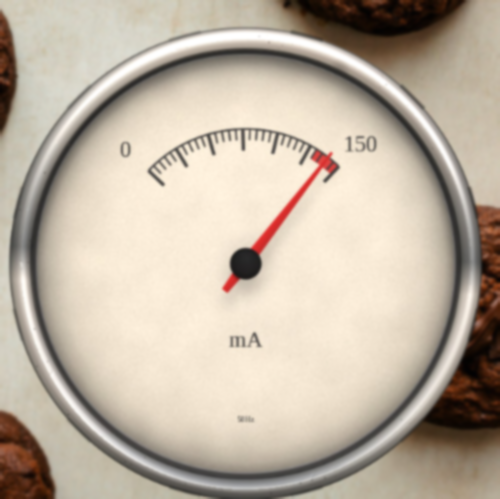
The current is 140 mA
